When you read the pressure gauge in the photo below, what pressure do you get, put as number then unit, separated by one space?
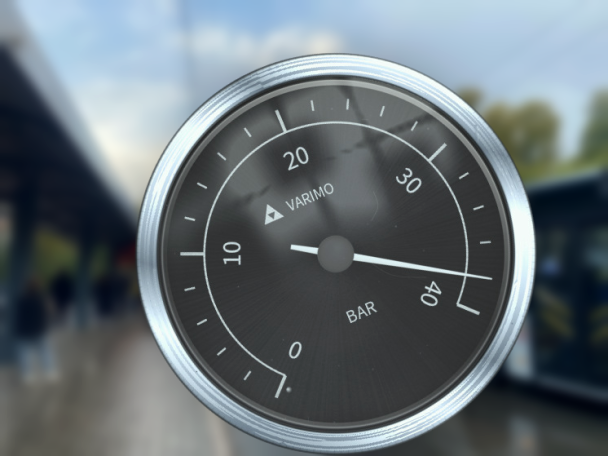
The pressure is 38 bar
